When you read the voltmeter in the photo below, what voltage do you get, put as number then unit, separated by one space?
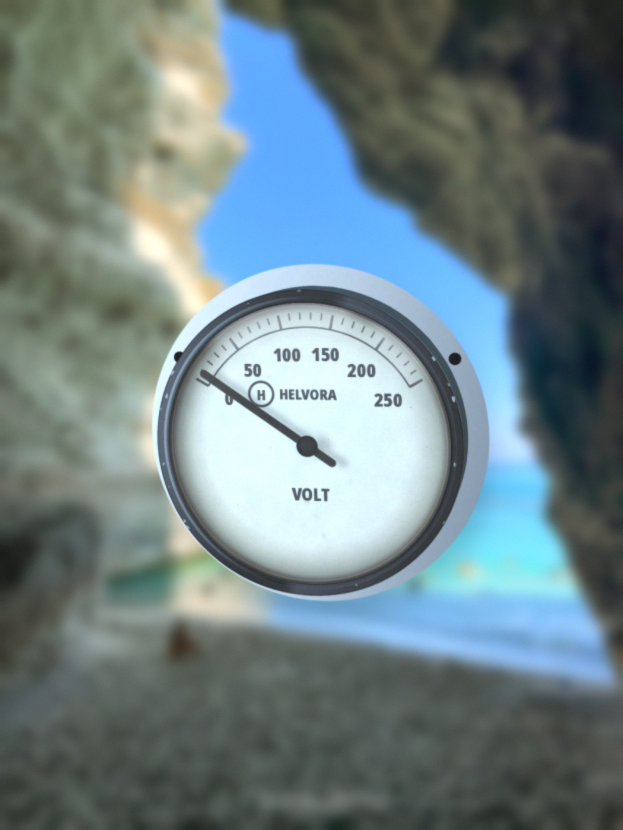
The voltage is 10 V
